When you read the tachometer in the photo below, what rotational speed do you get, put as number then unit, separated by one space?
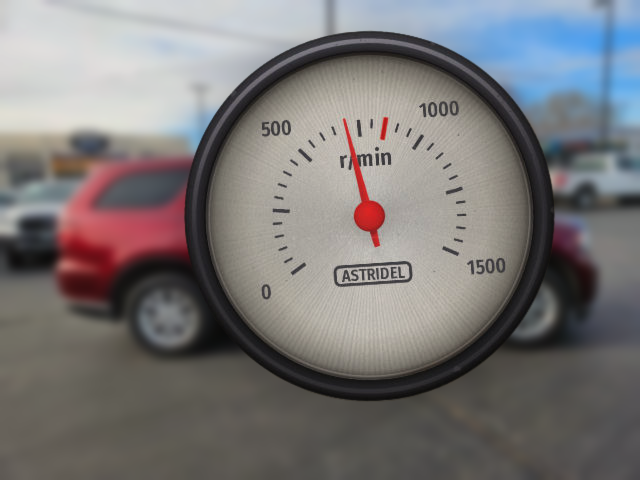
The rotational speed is 700 rpm
